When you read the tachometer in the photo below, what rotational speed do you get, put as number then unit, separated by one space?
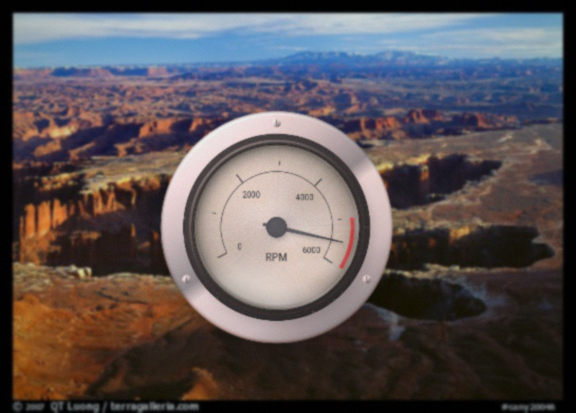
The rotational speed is 5500 rpm
